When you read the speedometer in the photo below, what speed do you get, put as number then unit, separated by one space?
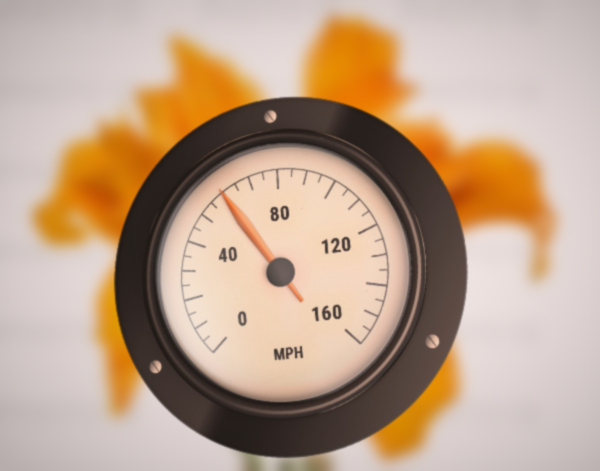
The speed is 60 mph
